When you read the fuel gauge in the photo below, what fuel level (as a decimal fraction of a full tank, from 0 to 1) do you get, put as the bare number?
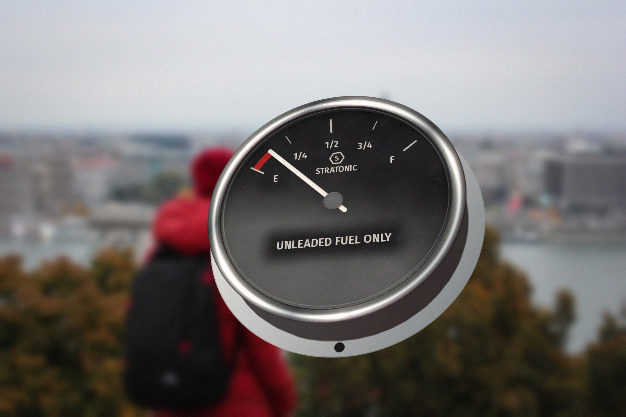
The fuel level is 0.125
